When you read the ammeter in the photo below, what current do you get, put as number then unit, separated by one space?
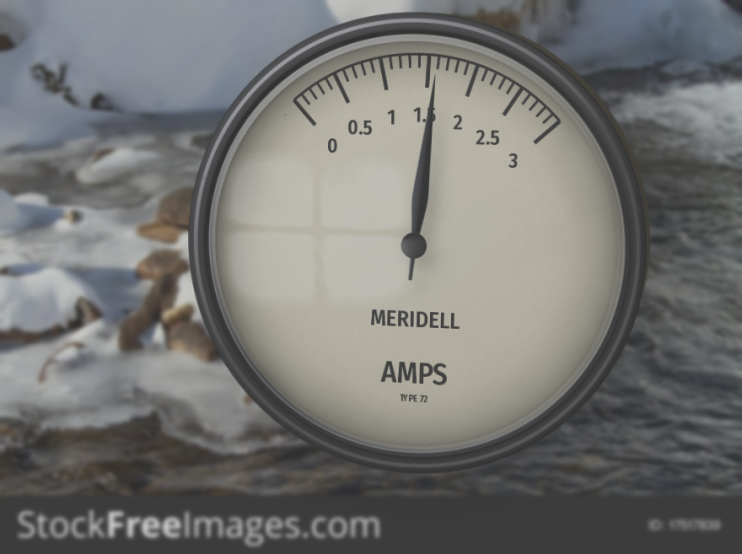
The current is 1.6 A
